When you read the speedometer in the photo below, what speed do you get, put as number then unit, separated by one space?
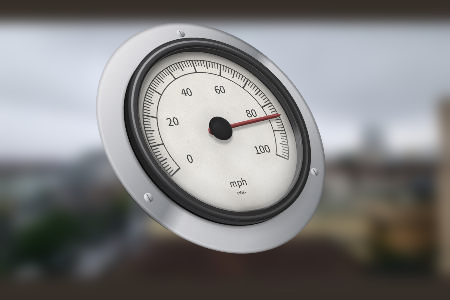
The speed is 85 mph
